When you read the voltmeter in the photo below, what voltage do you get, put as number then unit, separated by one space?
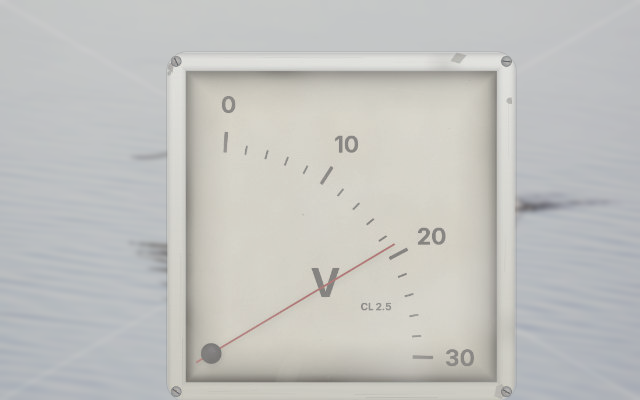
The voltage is 19 V
